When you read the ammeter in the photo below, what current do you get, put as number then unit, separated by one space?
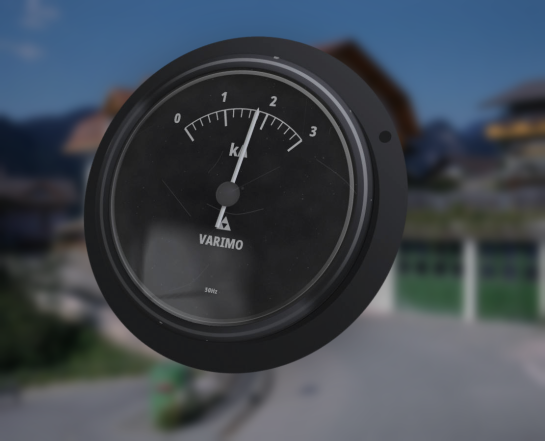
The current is 1.8 kA
